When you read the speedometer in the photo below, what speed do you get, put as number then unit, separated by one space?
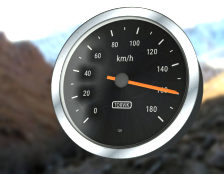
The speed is 160 km/h
